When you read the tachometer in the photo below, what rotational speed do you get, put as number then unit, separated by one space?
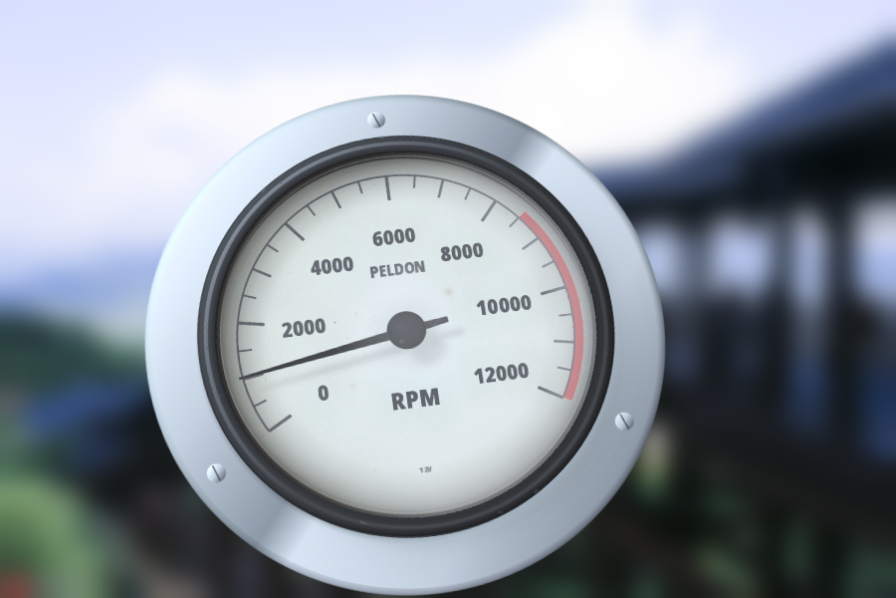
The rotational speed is 1000 rpm
